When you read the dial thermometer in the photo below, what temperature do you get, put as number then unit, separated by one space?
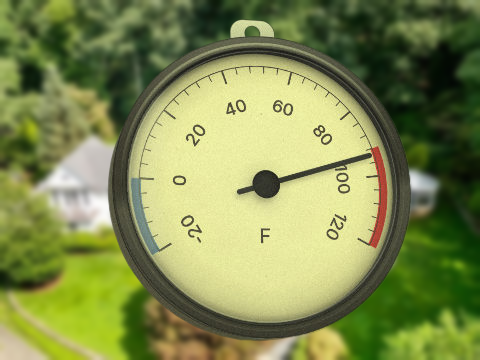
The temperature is 94 °F
